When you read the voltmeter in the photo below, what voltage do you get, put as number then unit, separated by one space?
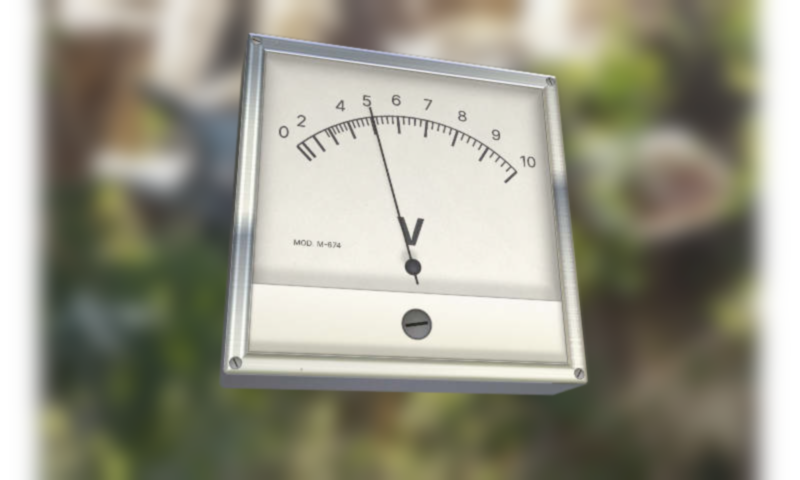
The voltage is 5 V
